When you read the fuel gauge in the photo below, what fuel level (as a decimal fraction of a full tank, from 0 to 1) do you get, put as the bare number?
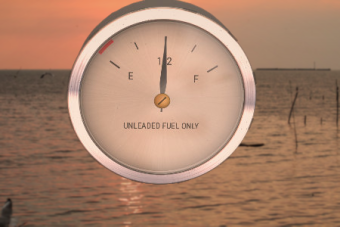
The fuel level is 0.5
